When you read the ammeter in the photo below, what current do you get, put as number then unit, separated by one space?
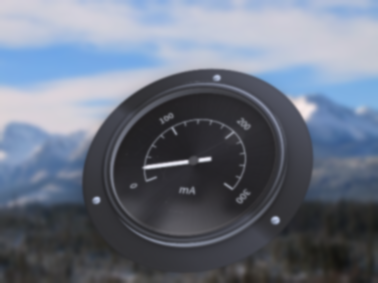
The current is 20 mA
